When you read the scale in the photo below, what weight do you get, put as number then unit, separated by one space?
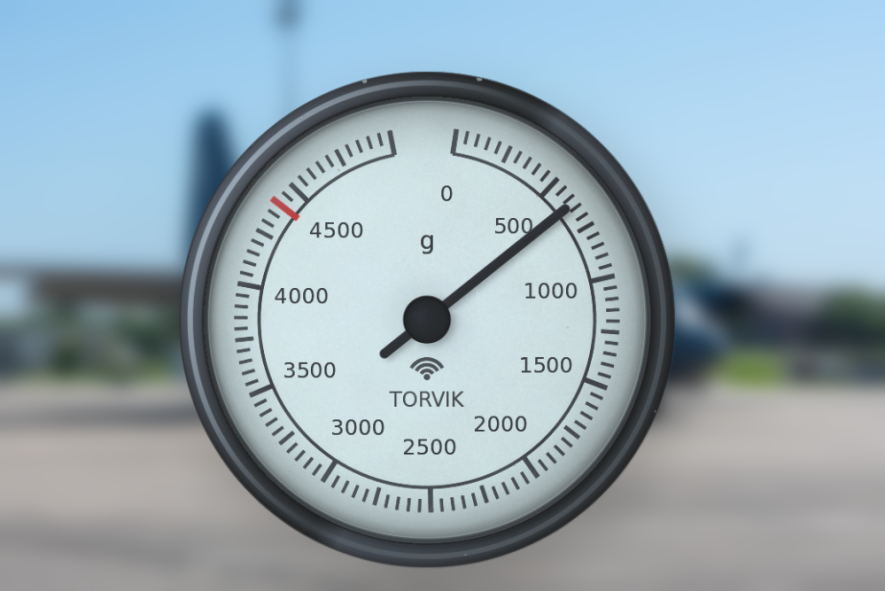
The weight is 625 g
